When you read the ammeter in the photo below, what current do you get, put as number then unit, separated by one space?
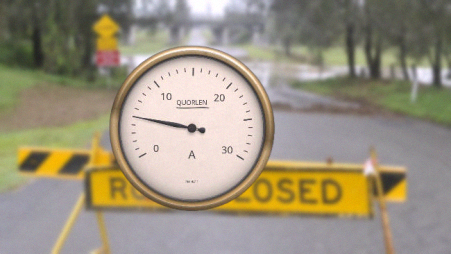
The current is 5 A
